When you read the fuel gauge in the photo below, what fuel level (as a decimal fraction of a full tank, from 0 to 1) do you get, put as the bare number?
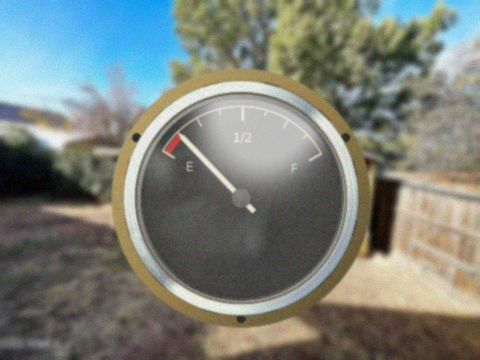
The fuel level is 0.125
